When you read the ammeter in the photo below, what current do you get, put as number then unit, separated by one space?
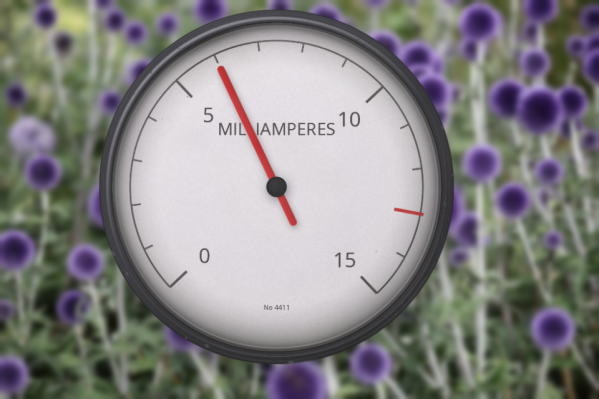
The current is 6 mA
